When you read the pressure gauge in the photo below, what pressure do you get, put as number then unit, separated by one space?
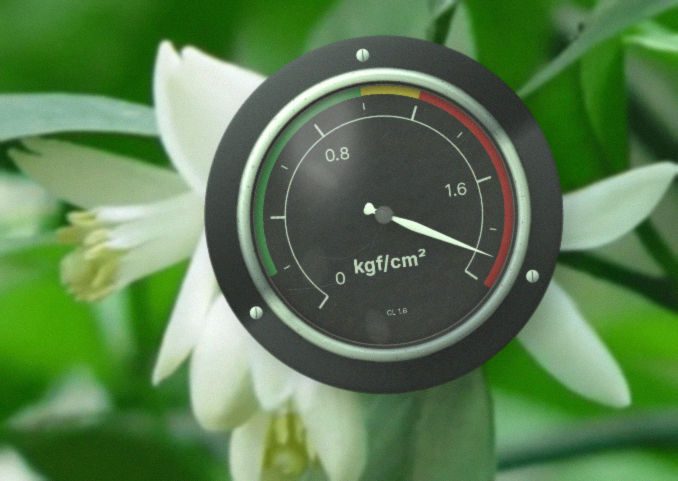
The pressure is 1.9 kg/cm²
